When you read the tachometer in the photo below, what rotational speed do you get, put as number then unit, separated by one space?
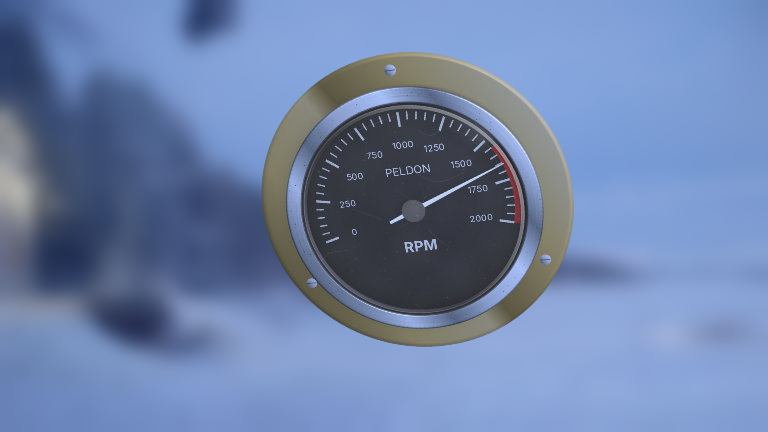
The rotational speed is 1650 rpm
